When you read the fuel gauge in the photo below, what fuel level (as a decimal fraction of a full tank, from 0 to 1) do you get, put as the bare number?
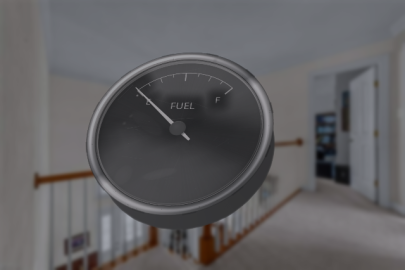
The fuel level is 0
